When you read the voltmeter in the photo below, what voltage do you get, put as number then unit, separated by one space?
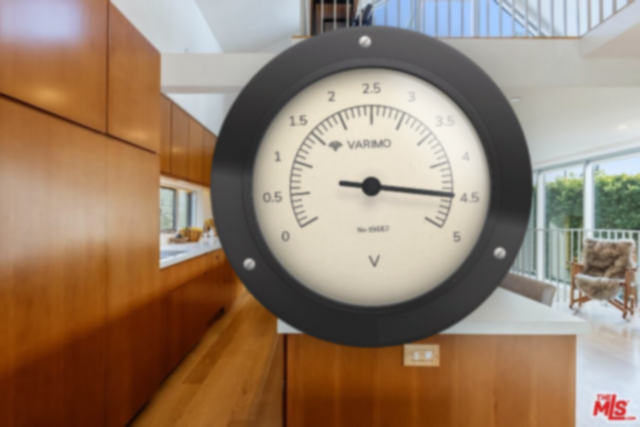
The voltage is 4.5 V
